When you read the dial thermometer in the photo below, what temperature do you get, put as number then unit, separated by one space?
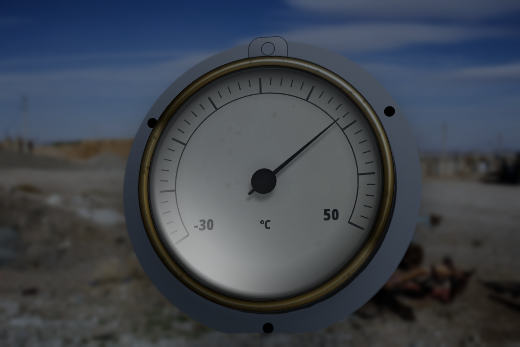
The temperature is 28 °C
